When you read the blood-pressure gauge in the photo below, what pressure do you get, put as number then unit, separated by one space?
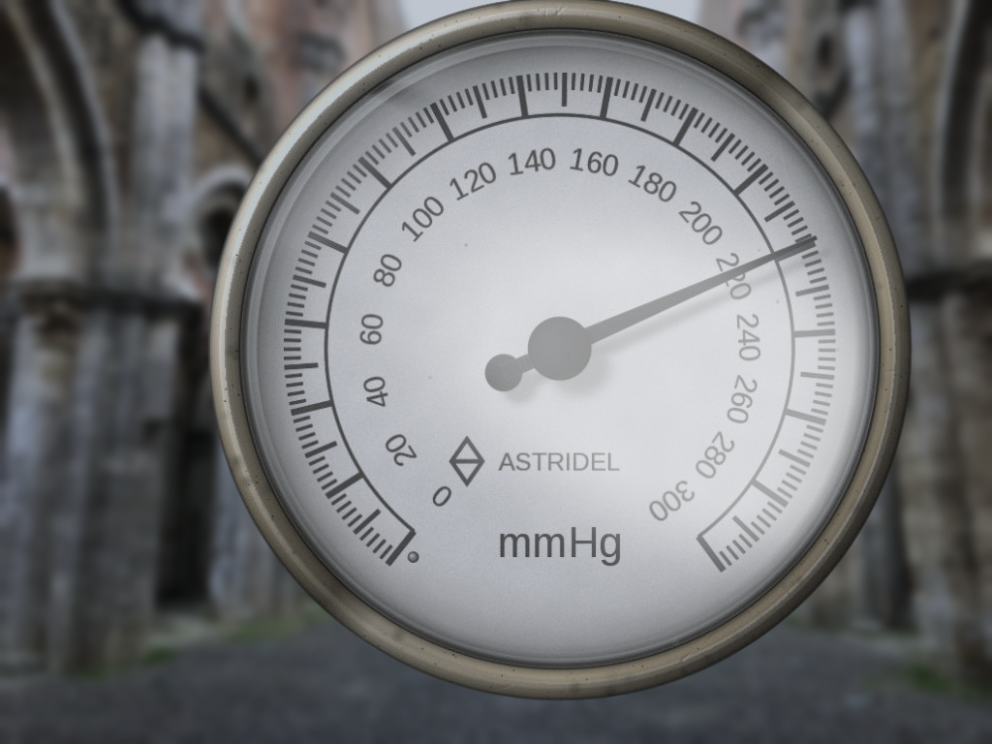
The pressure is 219 mmHg
